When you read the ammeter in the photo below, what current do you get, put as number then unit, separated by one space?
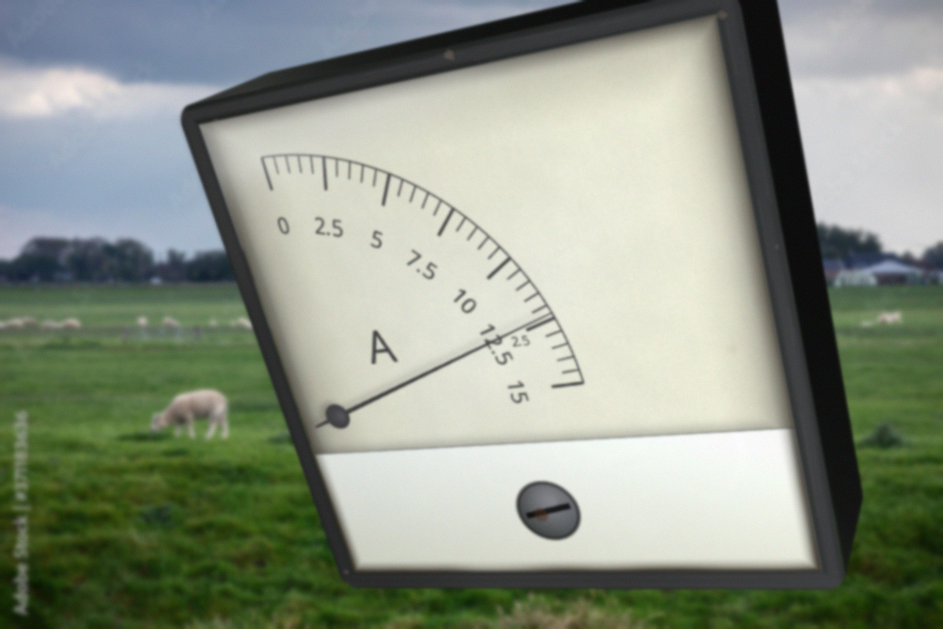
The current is 12.25 A
